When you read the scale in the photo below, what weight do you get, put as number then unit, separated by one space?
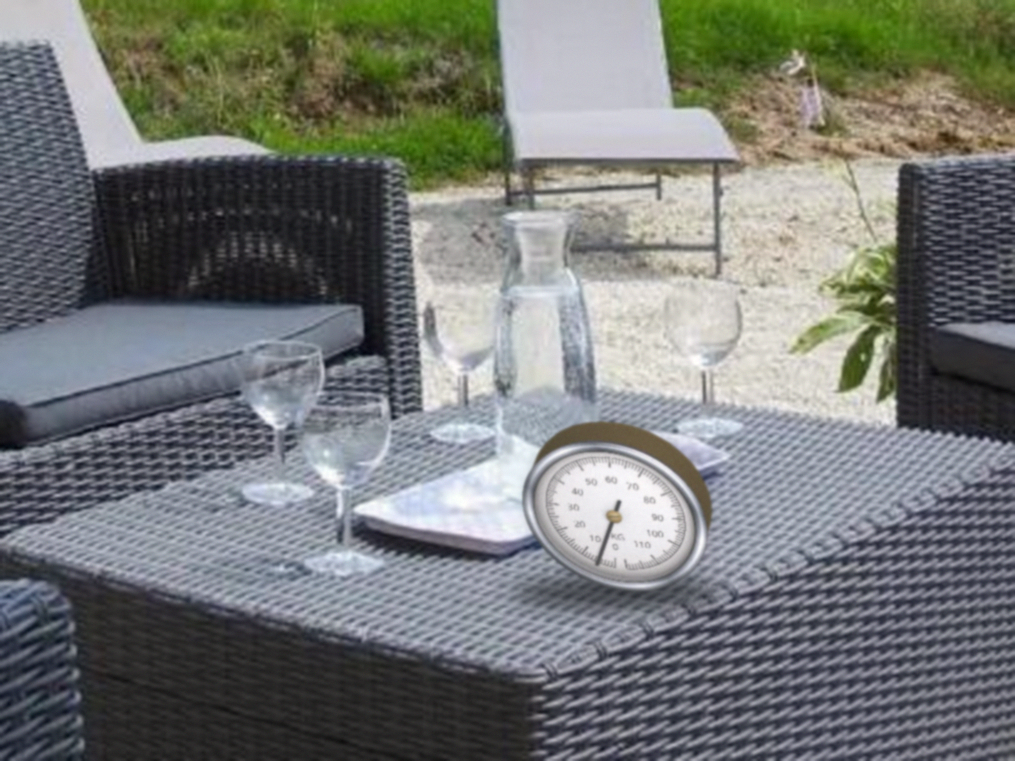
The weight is 5 kg
